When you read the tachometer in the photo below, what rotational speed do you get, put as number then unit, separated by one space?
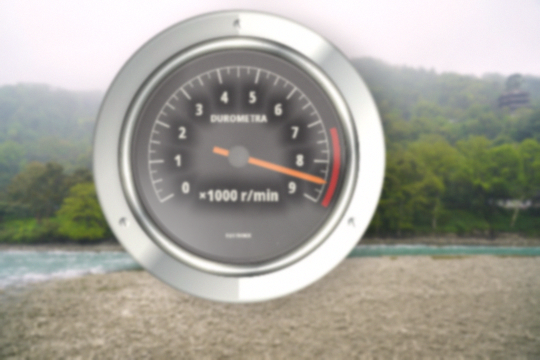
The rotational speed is 8500 rpm
